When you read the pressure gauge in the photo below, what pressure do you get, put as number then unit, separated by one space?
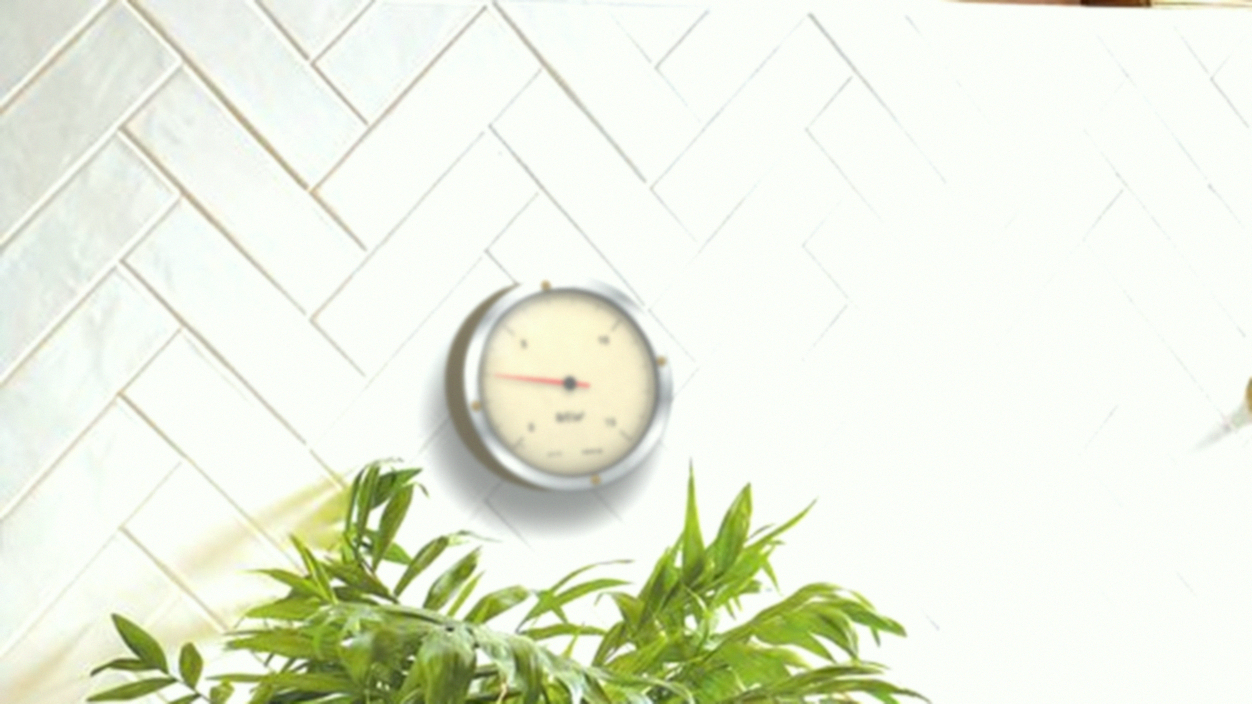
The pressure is 3 psi
